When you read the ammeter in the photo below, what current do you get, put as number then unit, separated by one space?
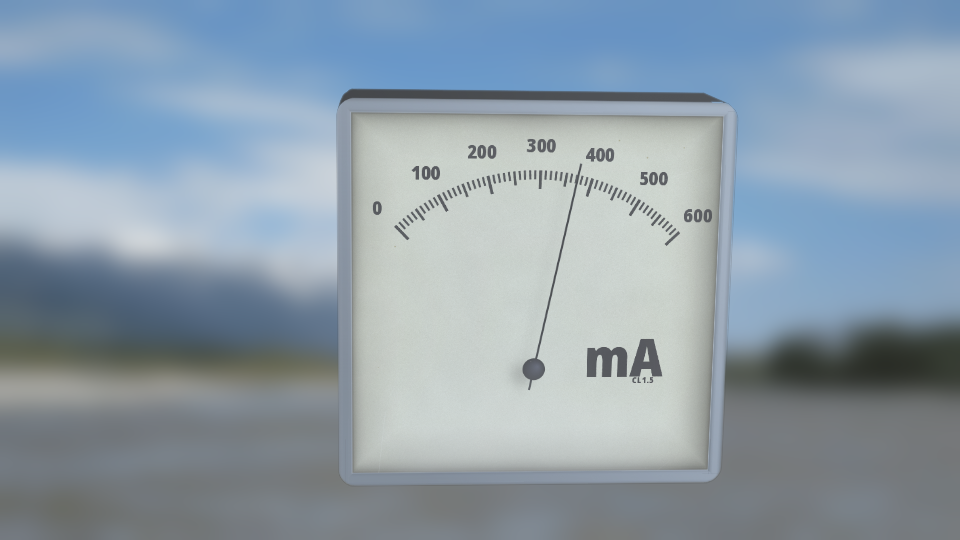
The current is 370 mA
